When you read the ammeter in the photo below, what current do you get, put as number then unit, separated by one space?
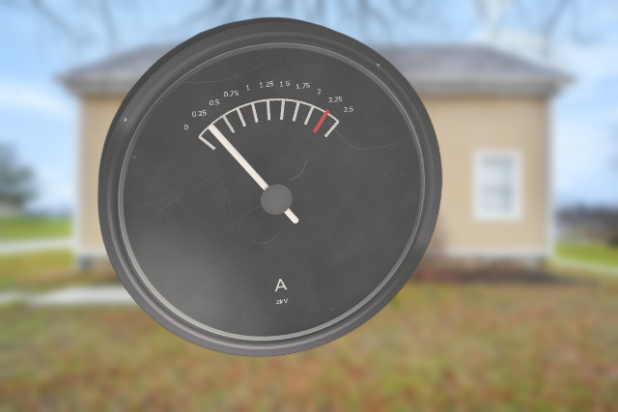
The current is 0.25 A
